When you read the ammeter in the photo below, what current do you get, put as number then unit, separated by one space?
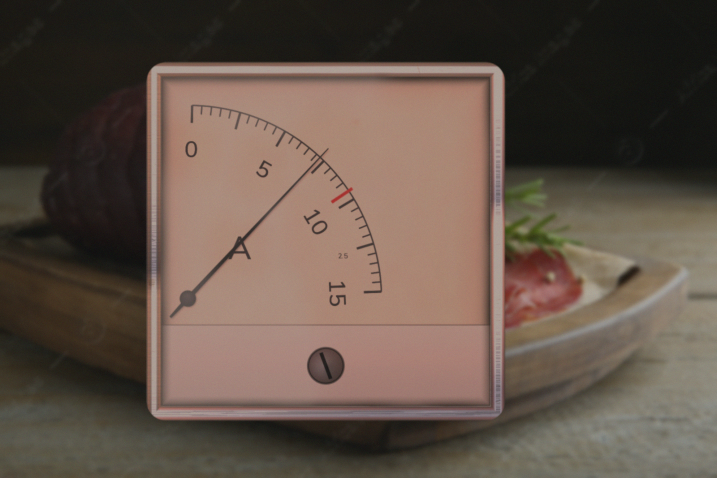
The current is 7.25 A
